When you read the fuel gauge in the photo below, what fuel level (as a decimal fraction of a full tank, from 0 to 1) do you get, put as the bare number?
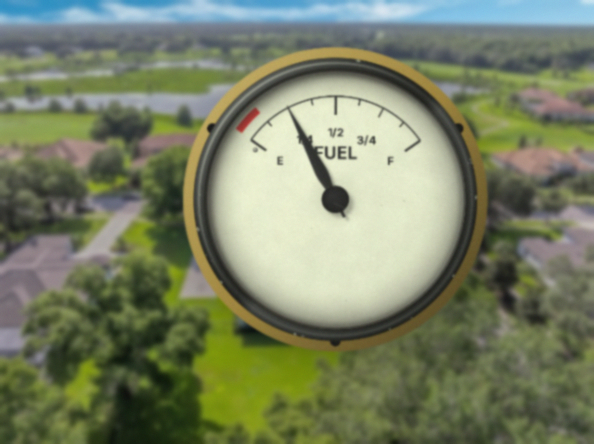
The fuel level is 0.25
